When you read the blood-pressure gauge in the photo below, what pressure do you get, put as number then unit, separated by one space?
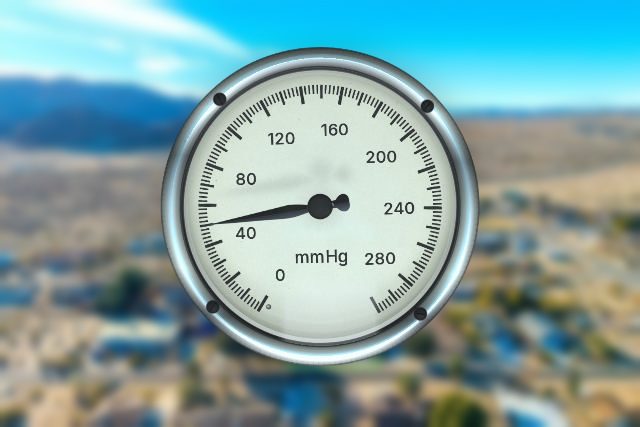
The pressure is 50 mmHg
